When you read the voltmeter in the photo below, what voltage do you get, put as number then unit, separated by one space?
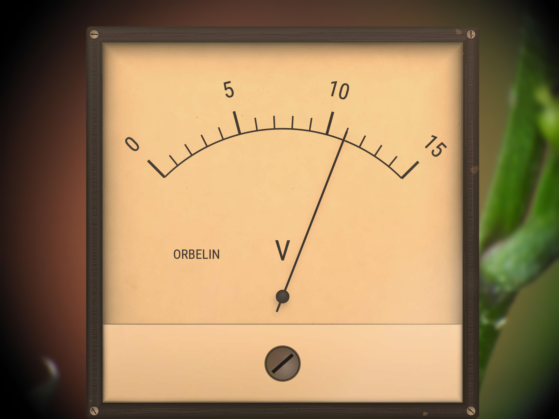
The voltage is 11 V
